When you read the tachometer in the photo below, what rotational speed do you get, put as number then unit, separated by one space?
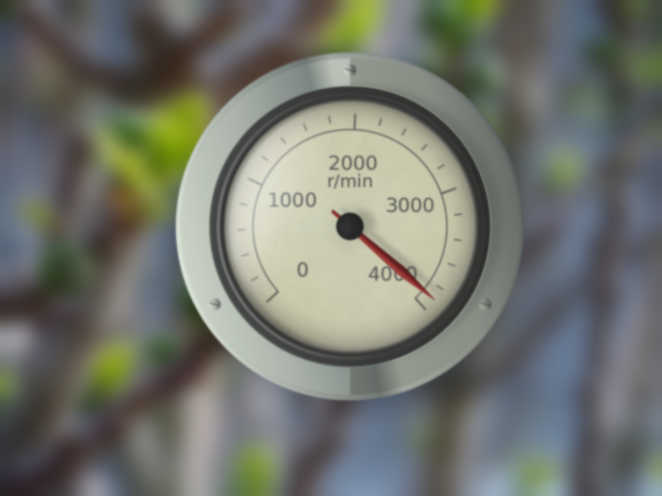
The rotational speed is 3900 rpm
